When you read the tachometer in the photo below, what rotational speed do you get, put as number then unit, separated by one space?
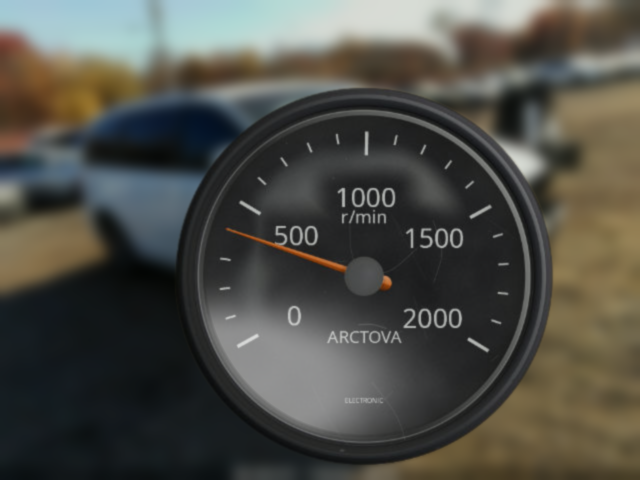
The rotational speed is 400 rpm
